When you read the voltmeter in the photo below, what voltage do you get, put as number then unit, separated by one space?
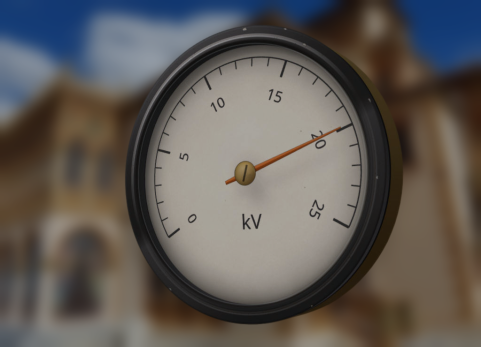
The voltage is 20 kV
